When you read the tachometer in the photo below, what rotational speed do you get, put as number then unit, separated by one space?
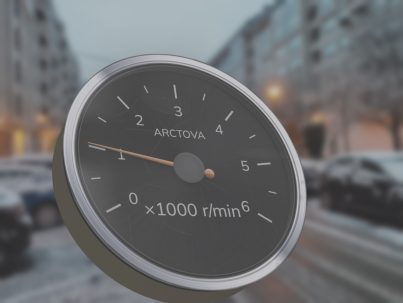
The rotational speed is 1000 rpm
